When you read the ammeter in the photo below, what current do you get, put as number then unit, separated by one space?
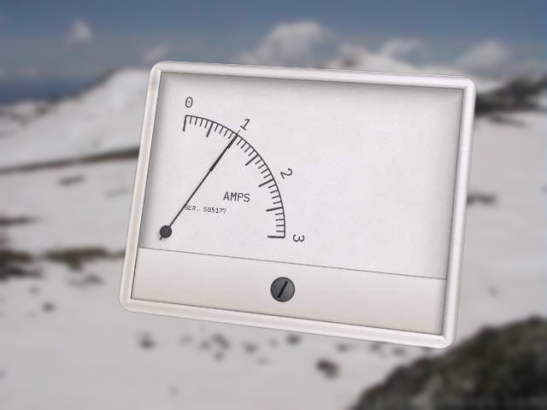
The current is 1 A
